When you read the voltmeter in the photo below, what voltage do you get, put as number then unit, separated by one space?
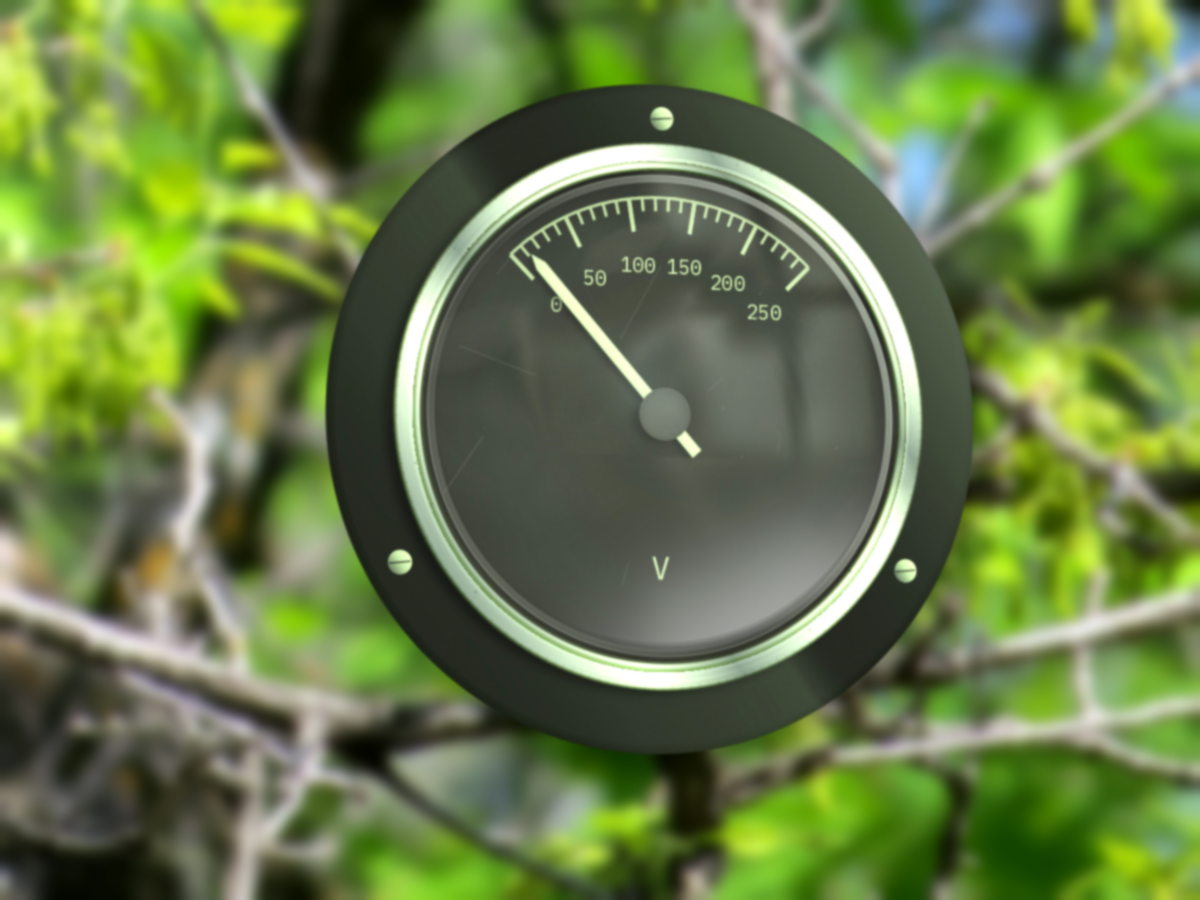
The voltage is 10 V
